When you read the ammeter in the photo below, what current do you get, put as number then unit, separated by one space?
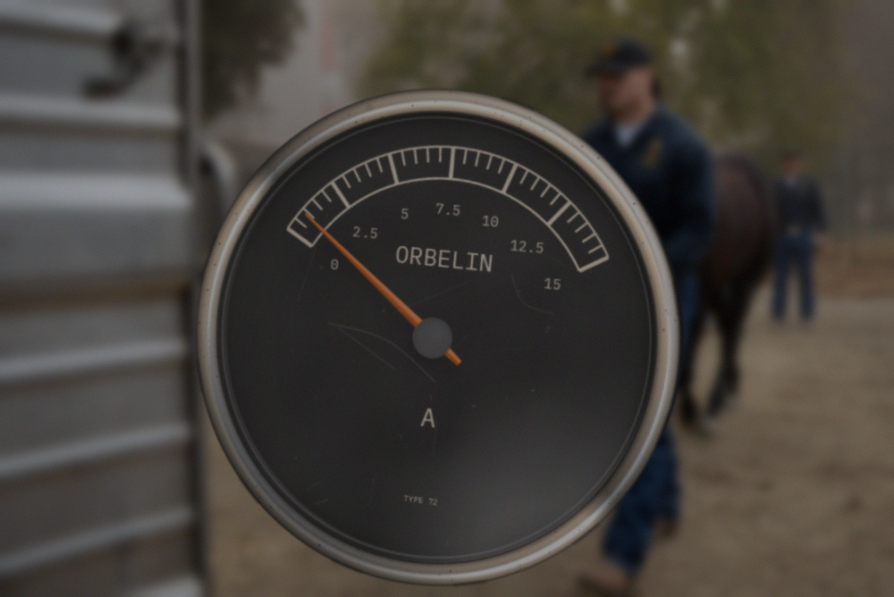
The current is 1 A
